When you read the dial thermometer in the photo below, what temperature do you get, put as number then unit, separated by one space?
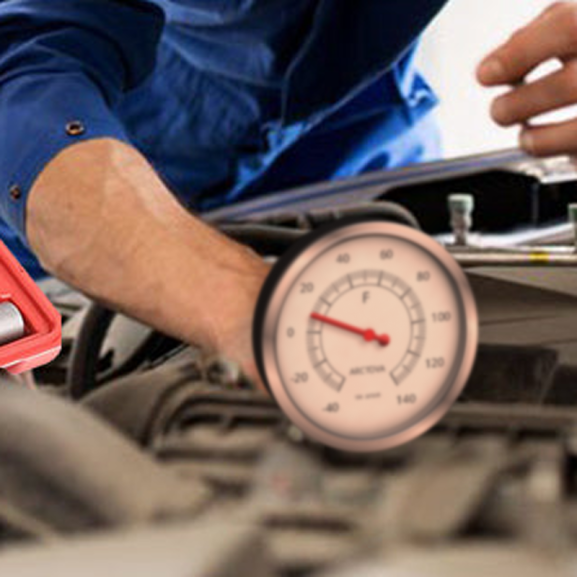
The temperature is 10 °F
